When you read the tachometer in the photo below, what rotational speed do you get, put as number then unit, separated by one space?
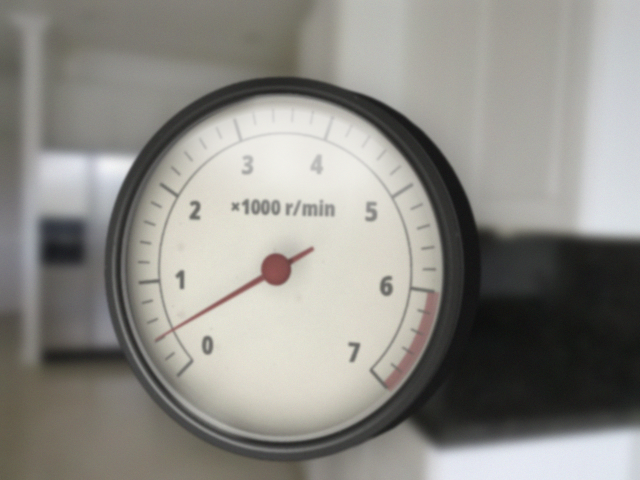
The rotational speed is 400 rpm
